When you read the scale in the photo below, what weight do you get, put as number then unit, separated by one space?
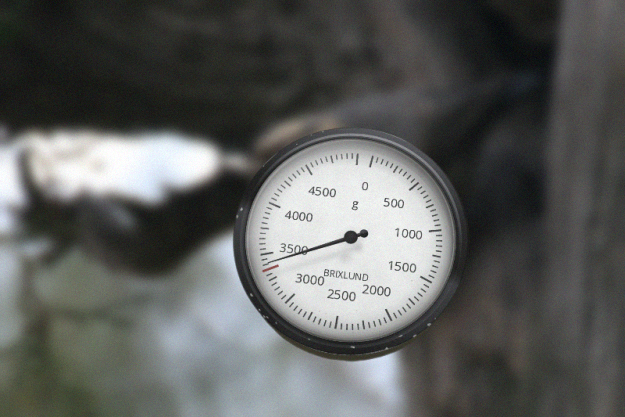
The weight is 3400 g
